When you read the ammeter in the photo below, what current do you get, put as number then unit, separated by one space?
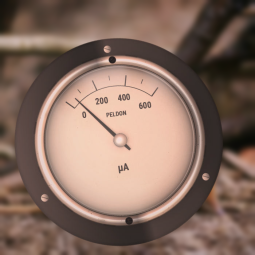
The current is 50 µA
